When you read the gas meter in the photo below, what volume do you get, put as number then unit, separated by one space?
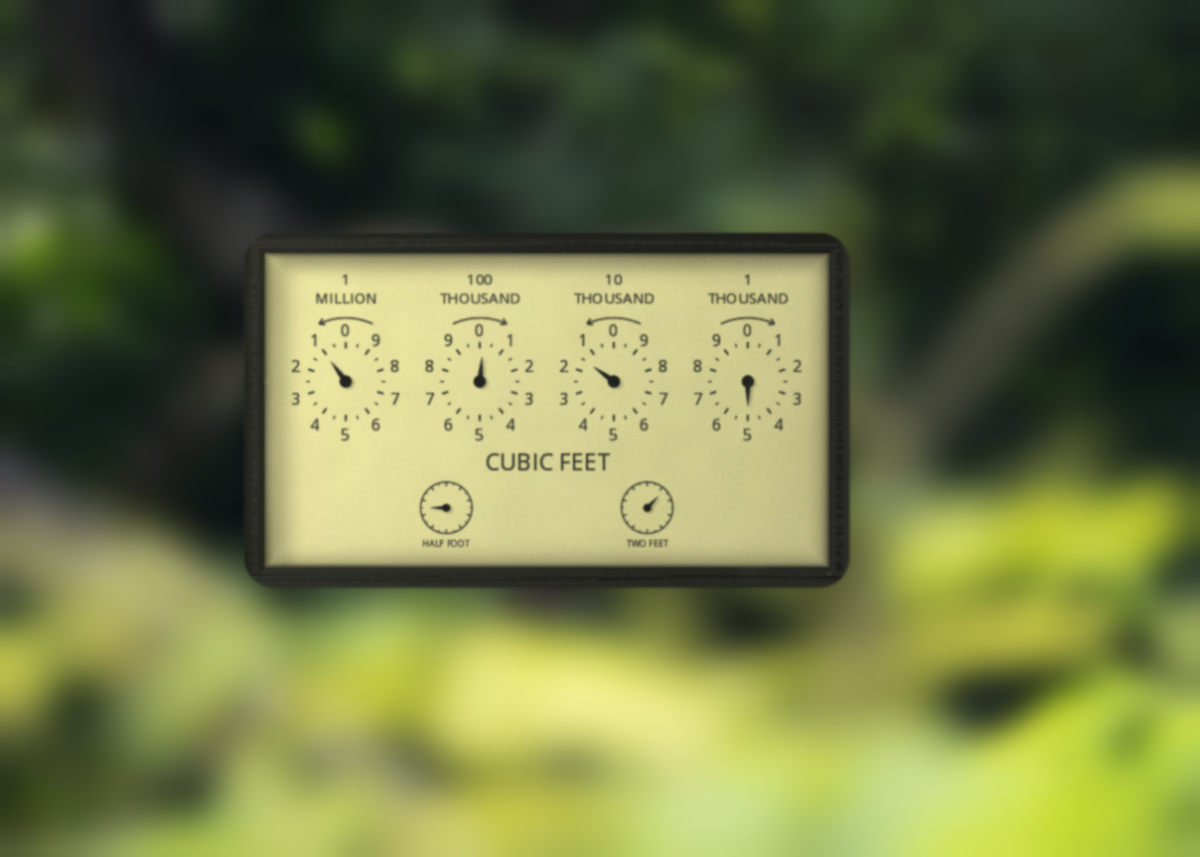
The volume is 101500 ft³
